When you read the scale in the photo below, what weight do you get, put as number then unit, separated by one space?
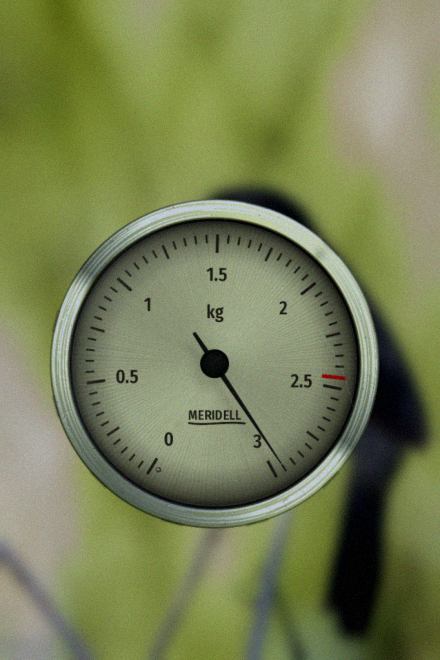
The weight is 2.95 kg
